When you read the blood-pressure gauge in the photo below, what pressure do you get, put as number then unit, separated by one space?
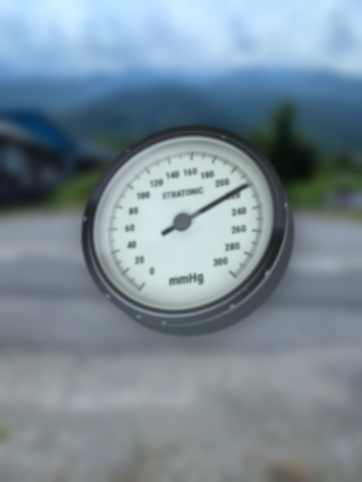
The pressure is 220 mmHg
